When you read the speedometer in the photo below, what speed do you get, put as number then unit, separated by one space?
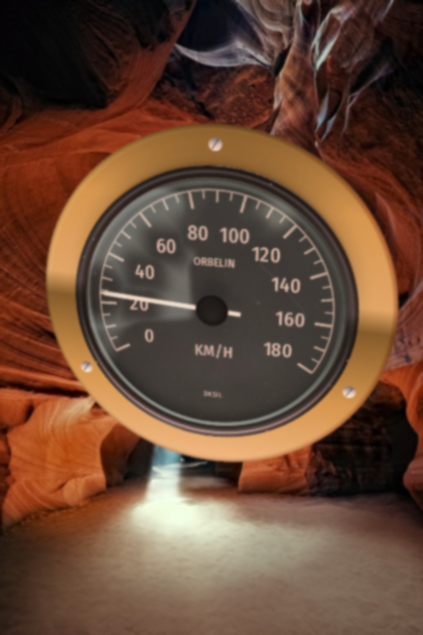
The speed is 25 km/h
